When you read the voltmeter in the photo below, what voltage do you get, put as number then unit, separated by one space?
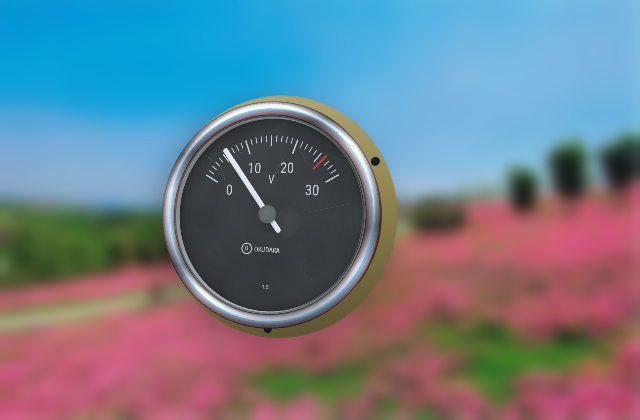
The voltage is 6 V
